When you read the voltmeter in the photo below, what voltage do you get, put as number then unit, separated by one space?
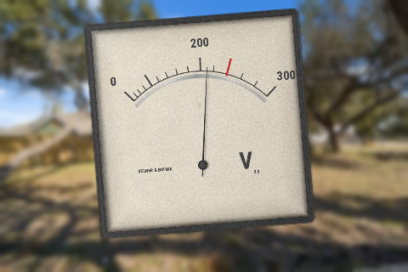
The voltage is 210 V
